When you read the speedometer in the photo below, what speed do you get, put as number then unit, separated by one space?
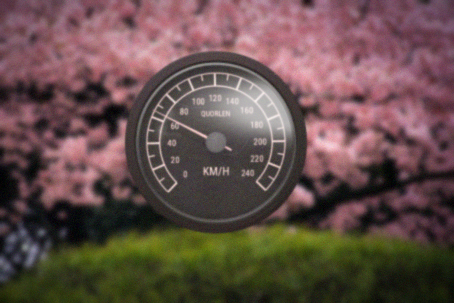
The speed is 65 km/h
